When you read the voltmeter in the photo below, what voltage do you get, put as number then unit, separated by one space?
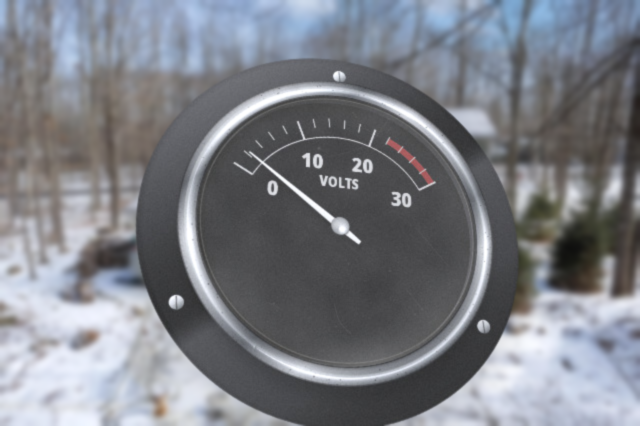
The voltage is 2 V
